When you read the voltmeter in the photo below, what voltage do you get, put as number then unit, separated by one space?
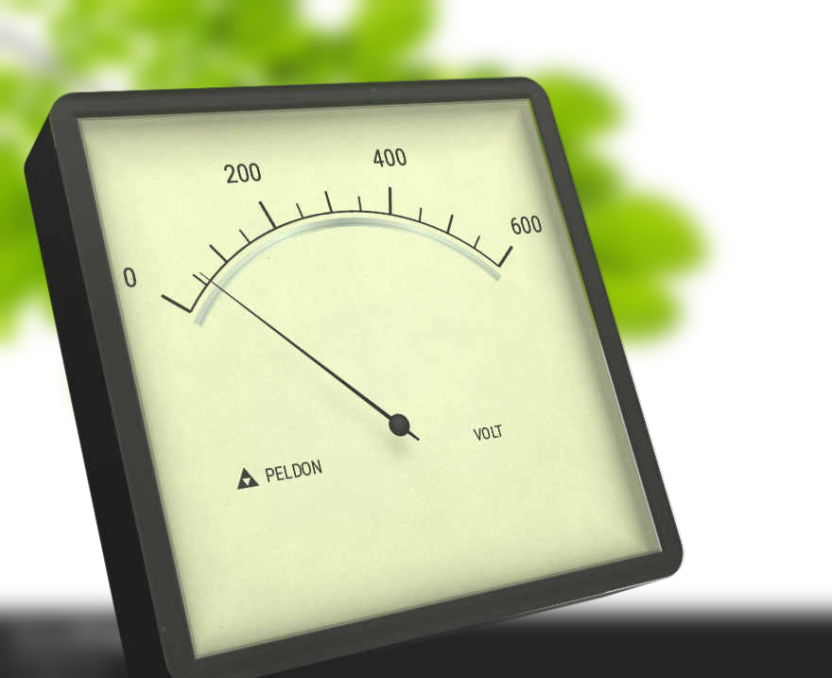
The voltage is 50 V
